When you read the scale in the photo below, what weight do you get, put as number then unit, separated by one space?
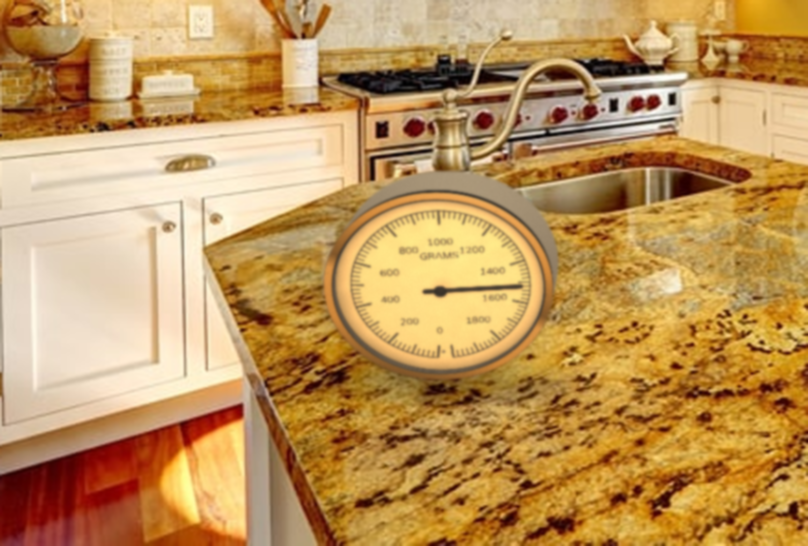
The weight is 1500 g
